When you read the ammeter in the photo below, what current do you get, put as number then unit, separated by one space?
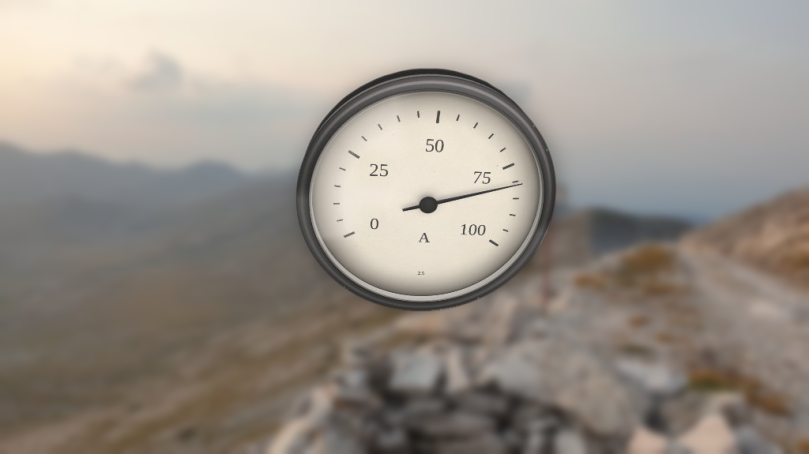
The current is 80 A
